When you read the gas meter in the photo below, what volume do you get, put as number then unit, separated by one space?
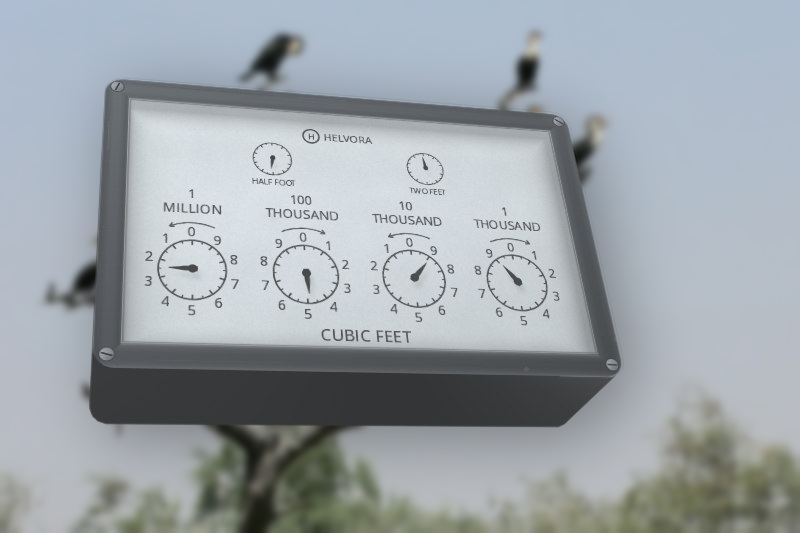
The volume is 248900 ft³
